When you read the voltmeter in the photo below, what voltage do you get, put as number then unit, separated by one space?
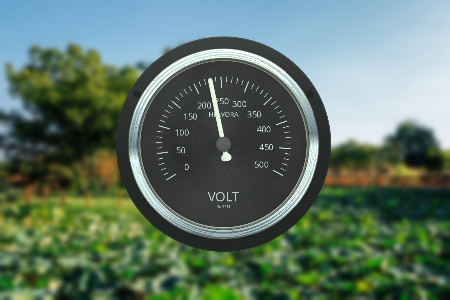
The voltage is 230 V
